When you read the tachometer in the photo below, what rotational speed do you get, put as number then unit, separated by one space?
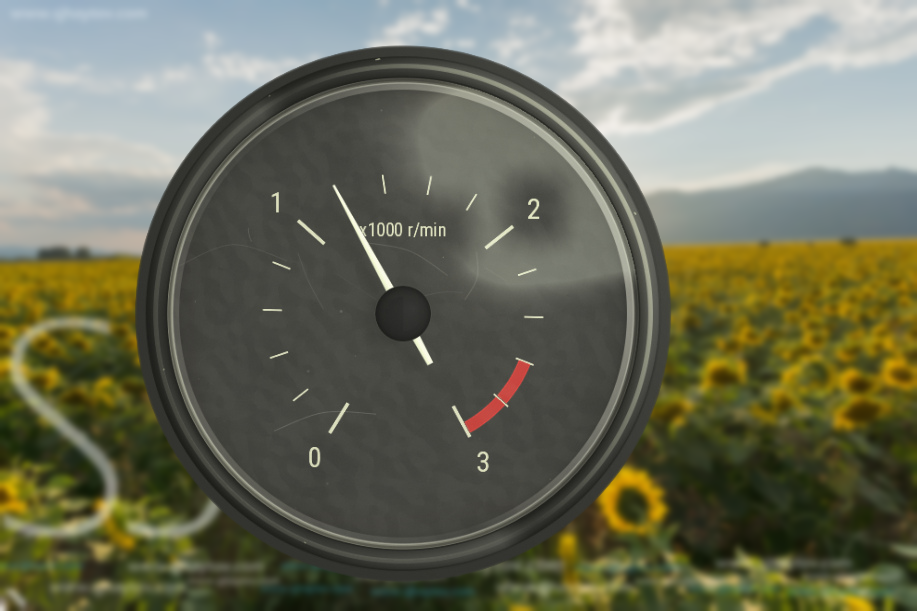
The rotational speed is 1200 rpm
